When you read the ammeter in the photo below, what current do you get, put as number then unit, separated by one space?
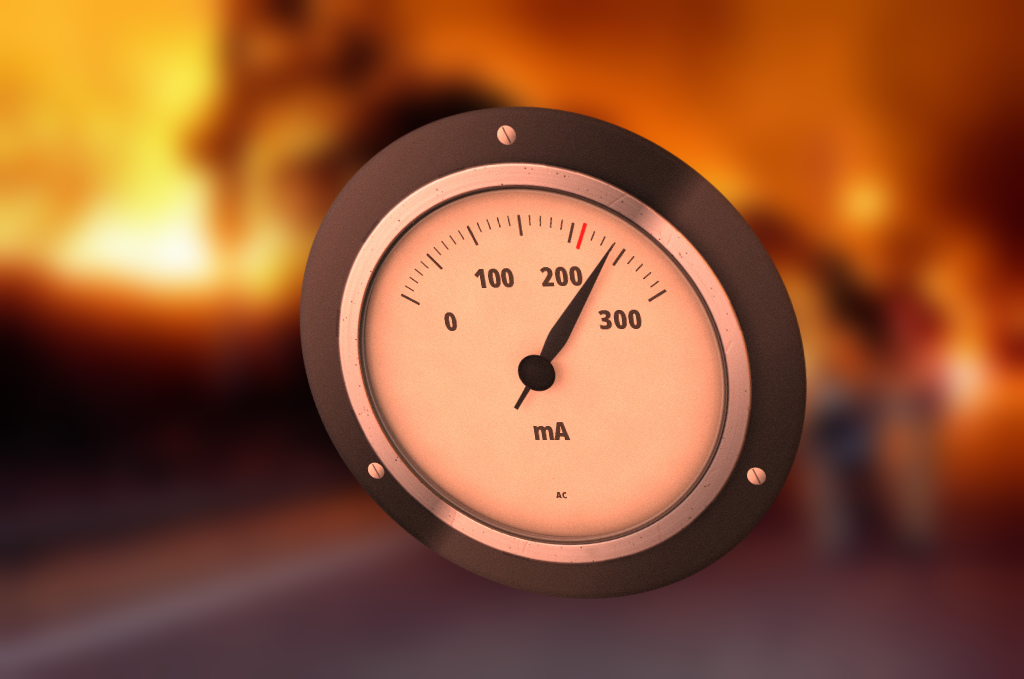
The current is 240 mA
